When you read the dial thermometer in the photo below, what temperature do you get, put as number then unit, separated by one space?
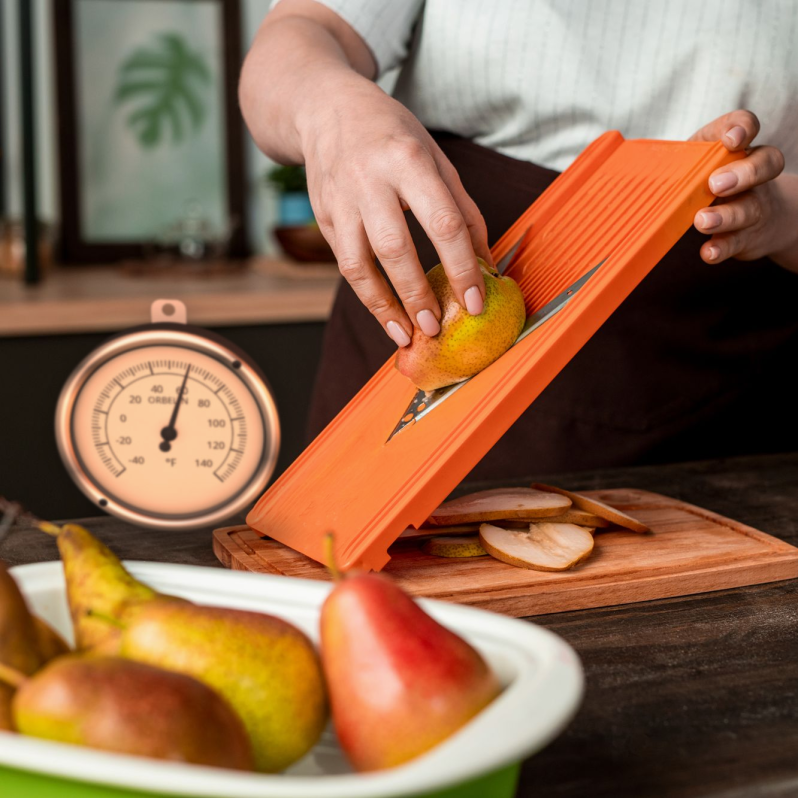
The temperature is 60 °F
